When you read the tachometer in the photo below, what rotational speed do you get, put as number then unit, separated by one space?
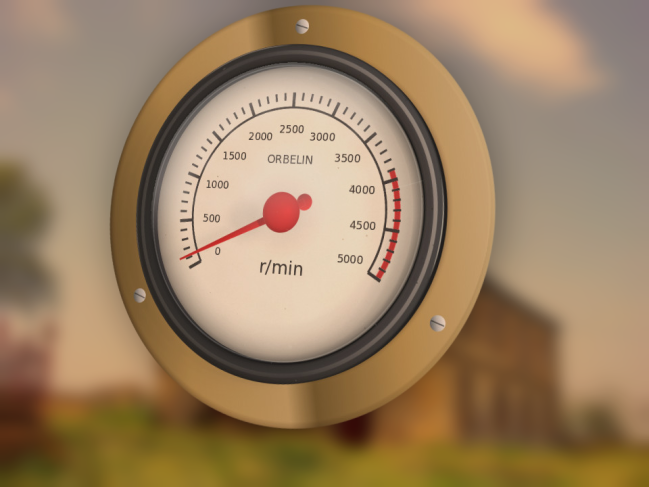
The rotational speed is 100 rpm
